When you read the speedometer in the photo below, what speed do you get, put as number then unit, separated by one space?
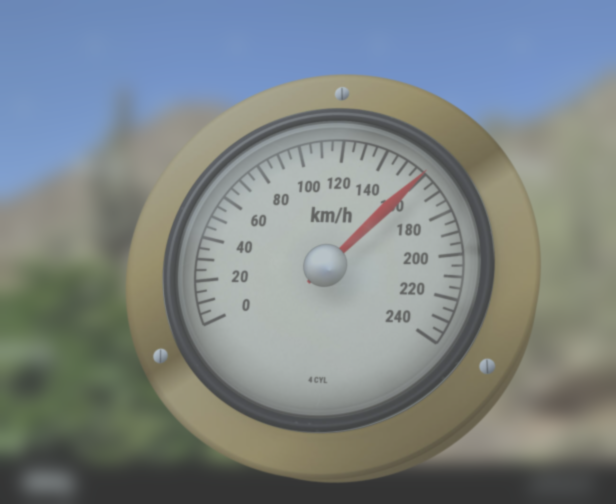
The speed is 160 km/h
